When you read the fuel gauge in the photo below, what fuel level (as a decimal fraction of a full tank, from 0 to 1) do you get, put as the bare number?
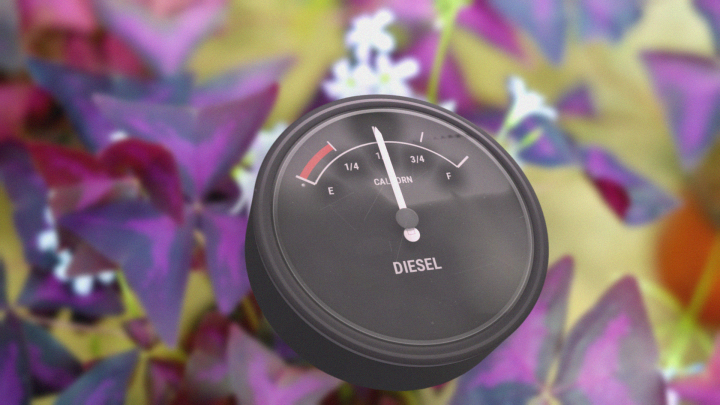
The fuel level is 0.5
